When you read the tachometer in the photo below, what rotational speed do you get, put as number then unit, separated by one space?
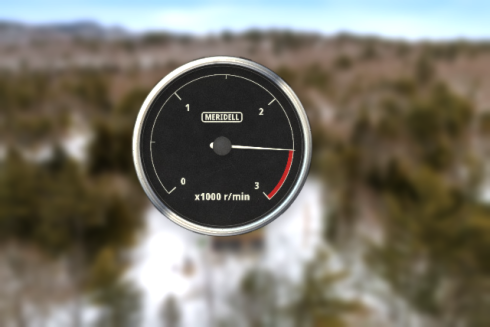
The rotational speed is 2500 rpm
